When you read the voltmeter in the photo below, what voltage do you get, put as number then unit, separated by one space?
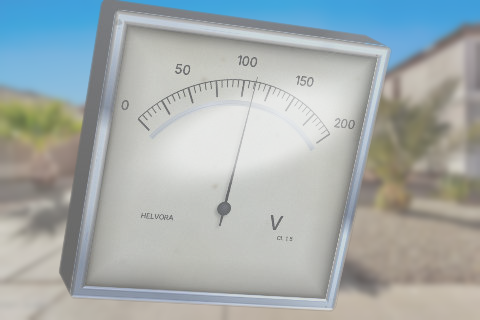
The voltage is 110 V
